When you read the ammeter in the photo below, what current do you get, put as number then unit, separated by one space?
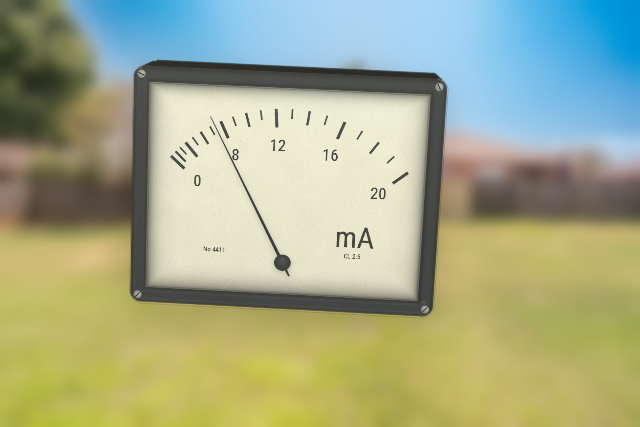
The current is 7.5 mA
